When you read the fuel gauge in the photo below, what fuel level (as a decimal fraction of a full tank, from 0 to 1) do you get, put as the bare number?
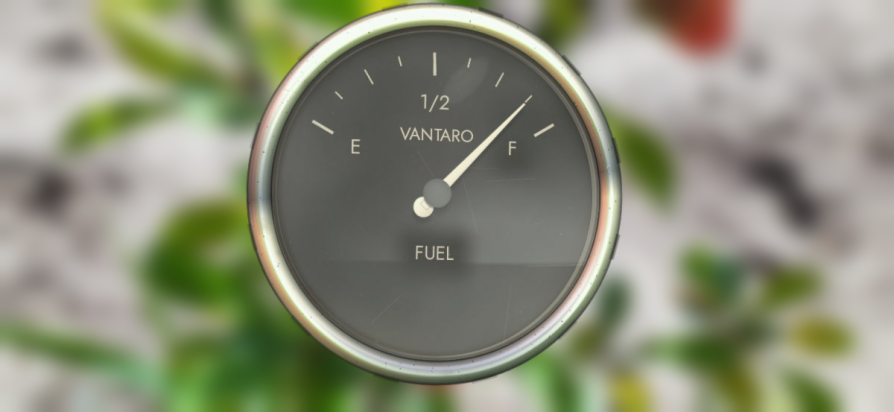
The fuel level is 0.875
